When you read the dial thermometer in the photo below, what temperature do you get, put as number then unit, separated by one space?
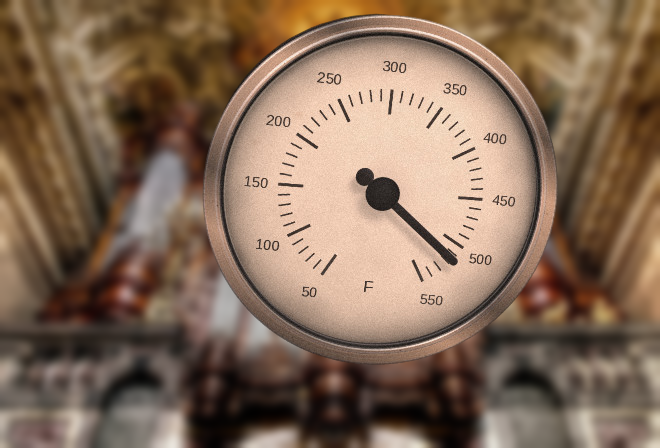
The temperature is 515 °F
